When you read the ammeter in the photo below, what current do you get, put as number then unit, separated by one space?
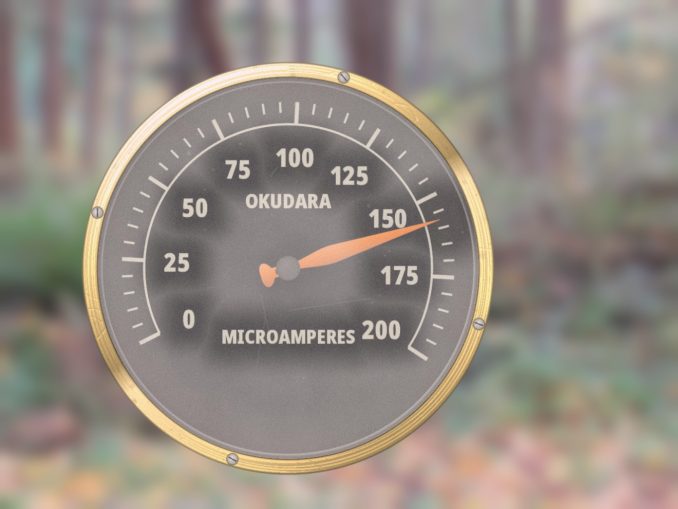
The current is 157.5 µA
